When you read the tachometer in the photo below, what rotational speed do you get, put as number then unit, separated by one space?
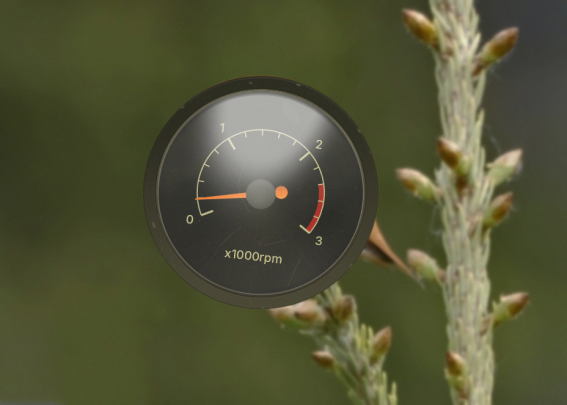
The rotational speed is 200 rpm
